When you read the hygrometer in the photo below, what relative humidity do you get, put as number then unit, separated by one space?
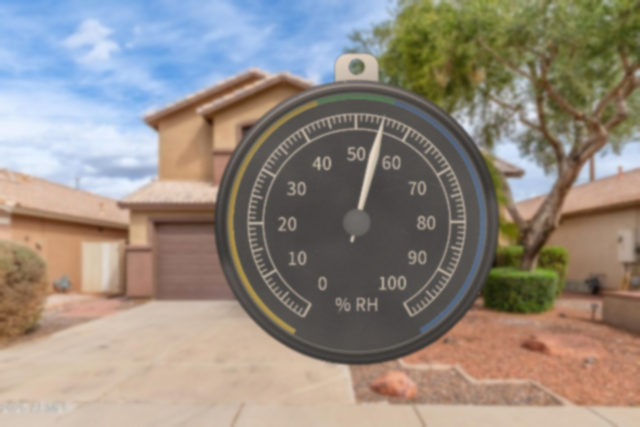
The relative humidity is 55 %
